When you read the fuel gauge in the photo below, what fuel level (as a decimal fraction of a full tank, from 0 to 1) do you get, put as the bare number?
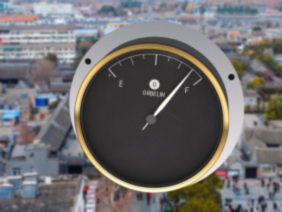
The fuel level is 0.875
